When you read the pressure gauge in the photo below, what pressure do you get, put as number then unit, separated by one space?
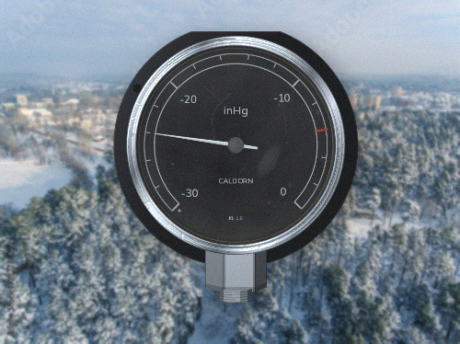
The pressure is -24 inHg
